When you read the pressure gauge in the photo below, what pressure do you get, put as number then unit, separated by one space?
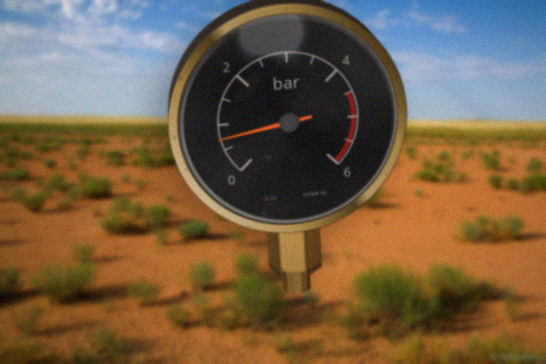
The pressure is 0.75 bar
